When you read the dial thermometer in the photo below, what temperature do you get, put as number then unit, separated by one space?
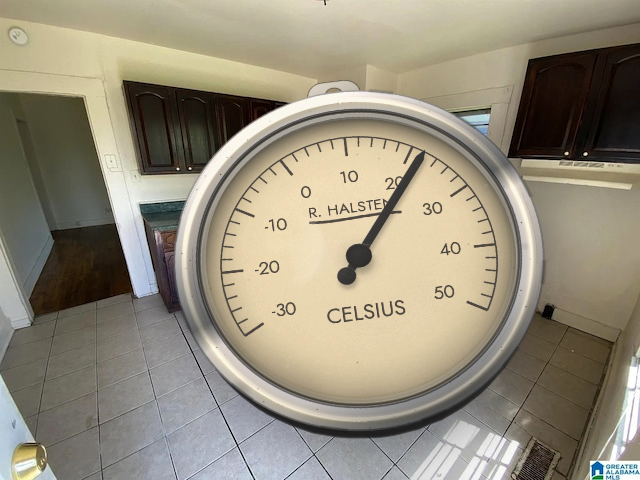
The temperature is 22 °C
